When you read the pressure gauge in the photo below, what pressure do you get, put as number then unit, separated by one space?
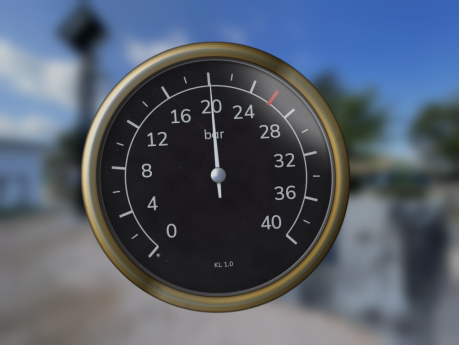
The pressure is 20 bar
